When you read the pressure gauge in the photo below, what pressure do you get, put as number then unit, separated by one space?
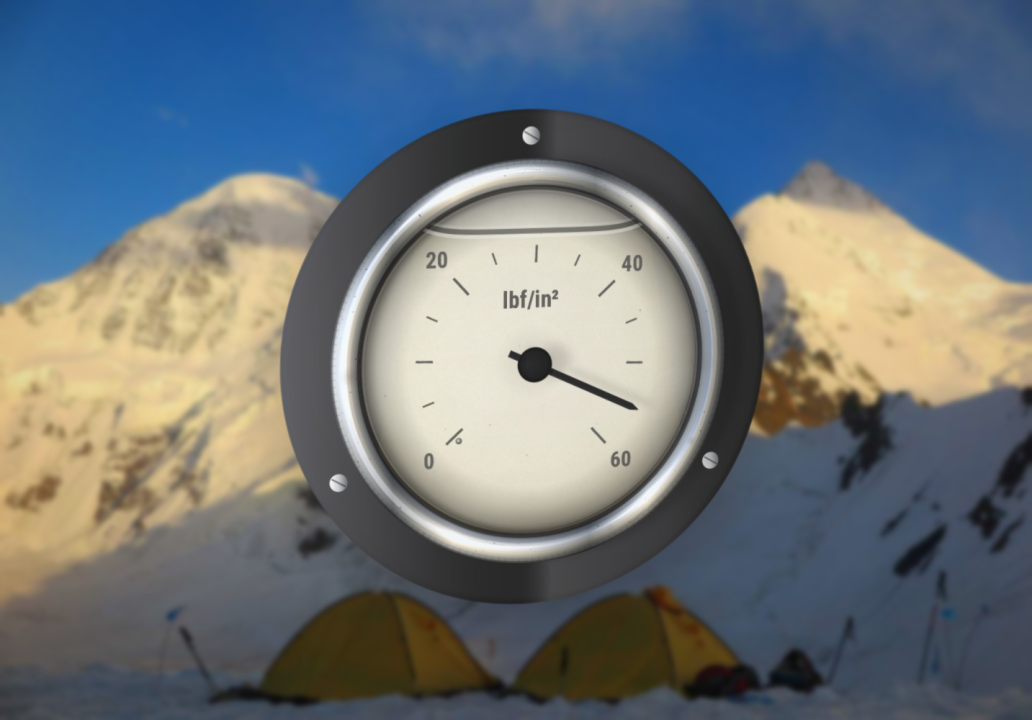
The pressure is 55 psi
